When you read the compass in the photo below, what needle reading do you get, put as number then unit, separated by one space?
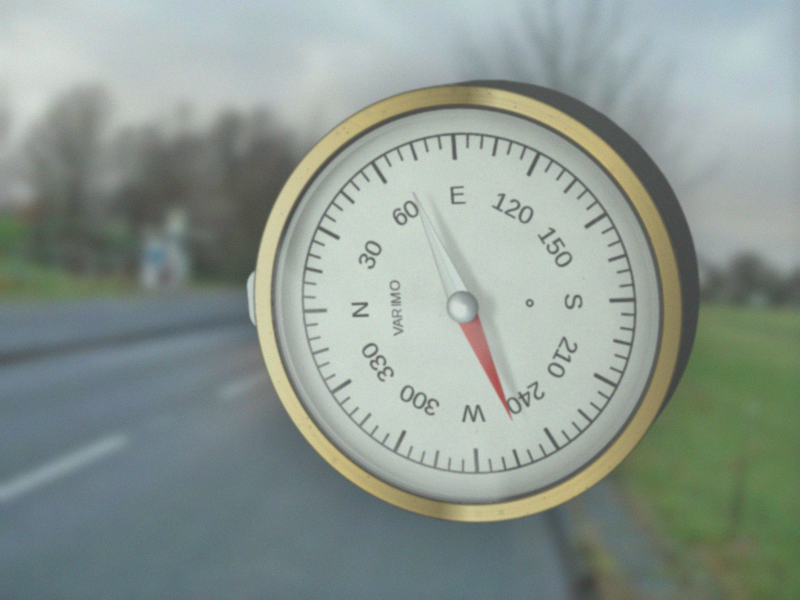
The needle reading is 250 °
